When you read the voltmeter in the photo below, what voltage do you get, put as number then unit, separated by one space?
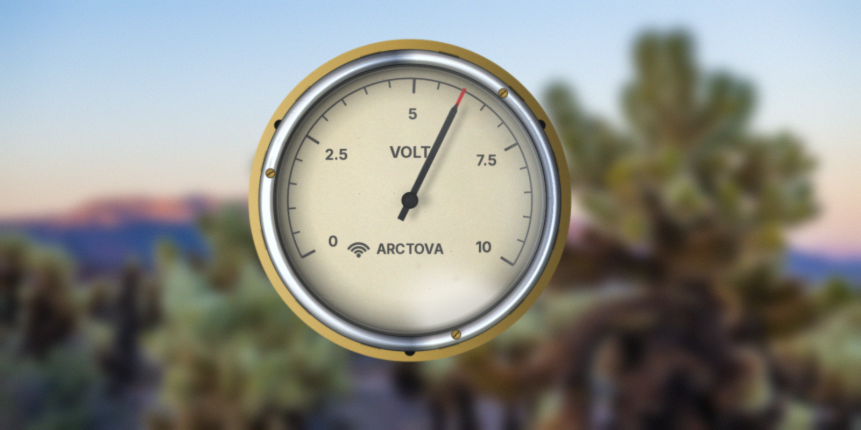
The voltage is 6 V
